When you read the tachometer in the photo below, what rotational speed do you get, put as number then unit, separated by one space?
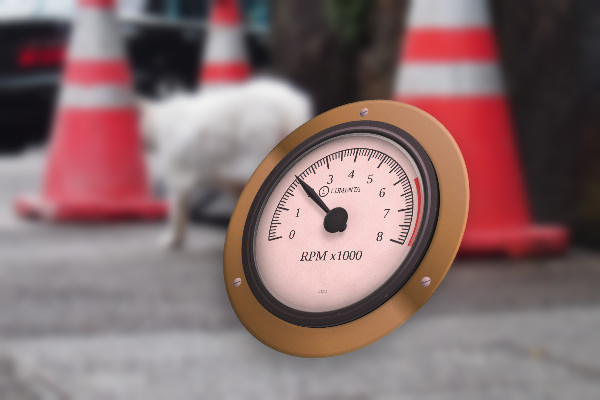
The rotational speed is 2000 rpm
